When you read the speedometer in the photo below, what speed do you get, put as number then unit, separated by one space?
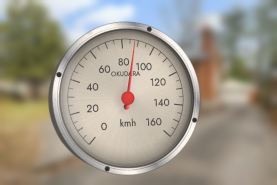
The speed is 87.5 km/h
